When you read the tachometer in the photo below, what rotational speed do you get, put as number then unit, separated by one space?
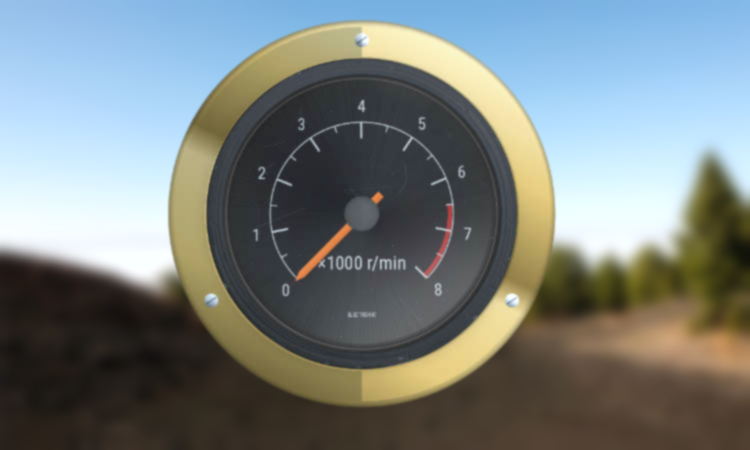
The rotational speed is 0 rpm
